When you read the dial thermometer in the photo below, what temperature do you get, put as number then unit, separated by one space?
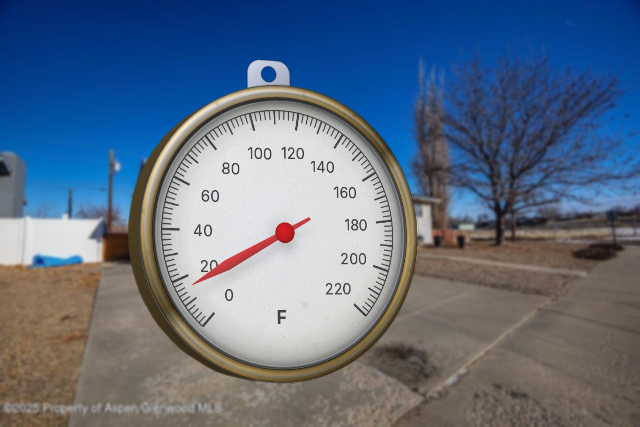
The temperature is 16 °F
